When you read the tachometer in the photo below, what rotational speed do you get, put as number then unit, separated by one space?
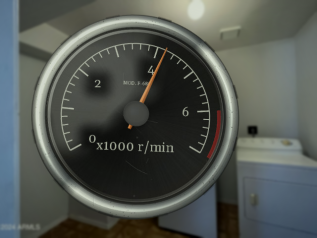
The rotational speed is 4200 rpm
